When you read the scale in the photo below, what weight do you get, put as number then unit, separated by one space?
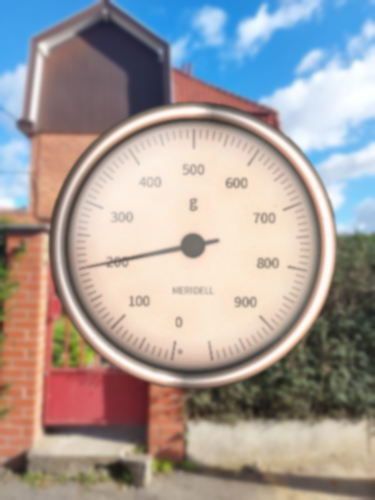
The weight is 200 g
